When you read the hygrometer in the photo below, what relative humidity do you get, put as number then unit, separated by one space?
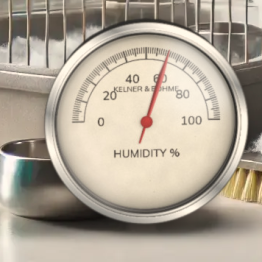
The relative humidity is 60 %
